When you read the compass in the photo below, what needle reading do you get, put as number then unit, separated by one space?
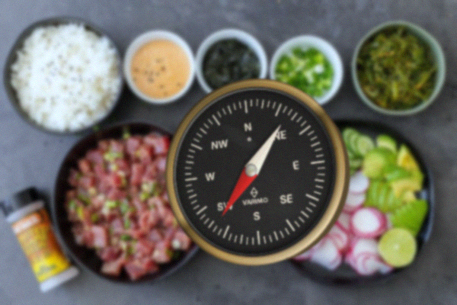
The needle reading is 220 °
